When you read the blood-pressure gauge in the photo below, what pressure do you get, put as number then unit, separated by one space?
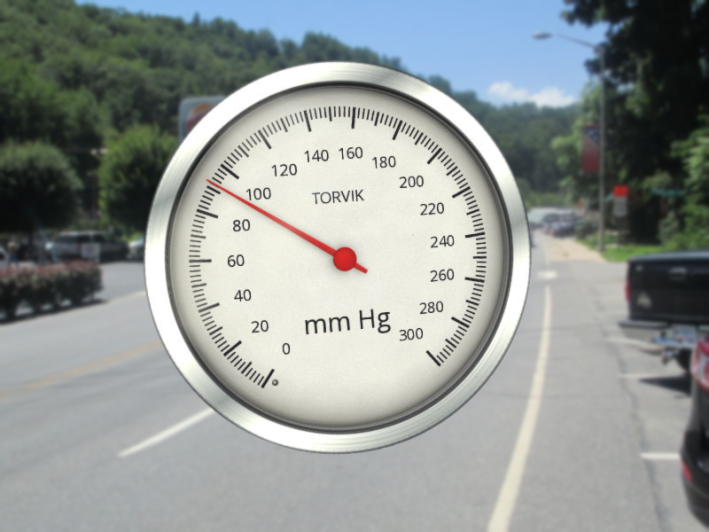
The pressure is 92 mmHg
